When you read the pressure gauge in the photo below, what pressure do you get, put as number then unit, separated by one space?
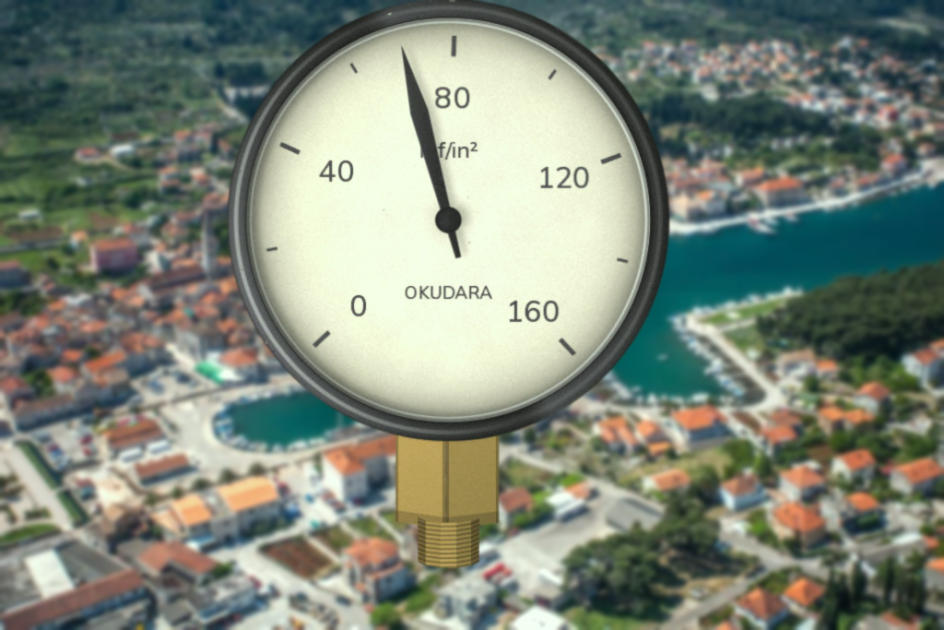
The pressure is 70 psi
